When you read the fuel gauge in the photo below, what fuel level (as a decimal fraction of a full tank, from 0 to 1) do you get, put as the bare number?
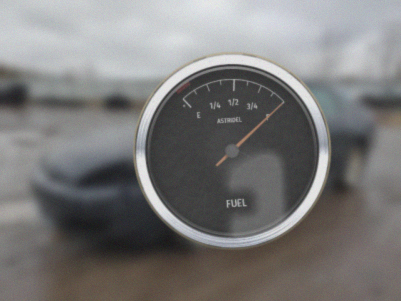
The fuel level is 1
